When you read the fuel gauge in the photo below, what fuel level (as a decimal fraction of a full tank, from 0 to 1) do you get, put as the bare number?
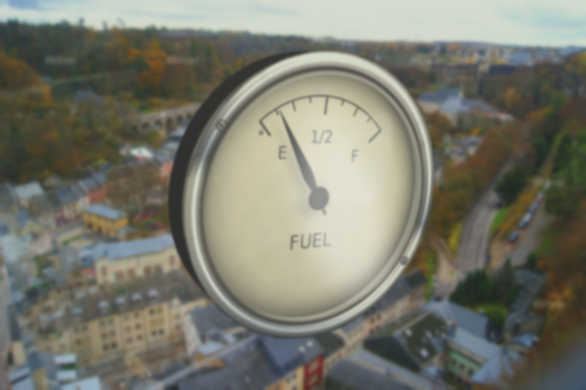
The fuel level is 0.125
